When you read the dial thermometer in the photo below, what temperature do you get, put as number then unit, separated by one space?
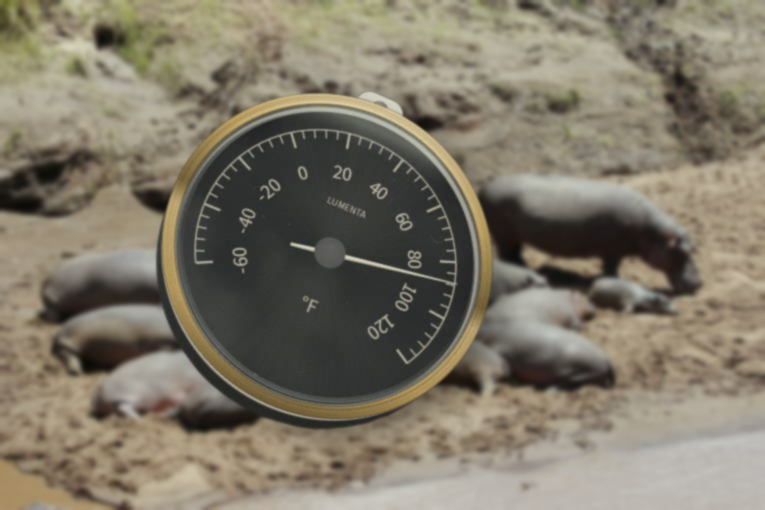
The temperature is 88 °F
